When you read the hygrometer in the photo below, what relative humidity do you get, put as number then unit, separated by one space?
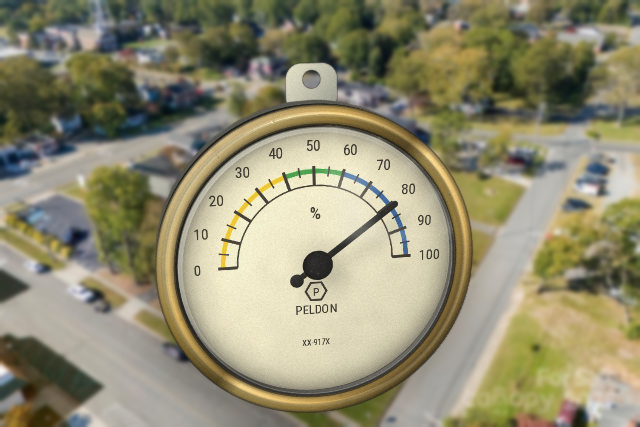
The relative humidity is 80 %
